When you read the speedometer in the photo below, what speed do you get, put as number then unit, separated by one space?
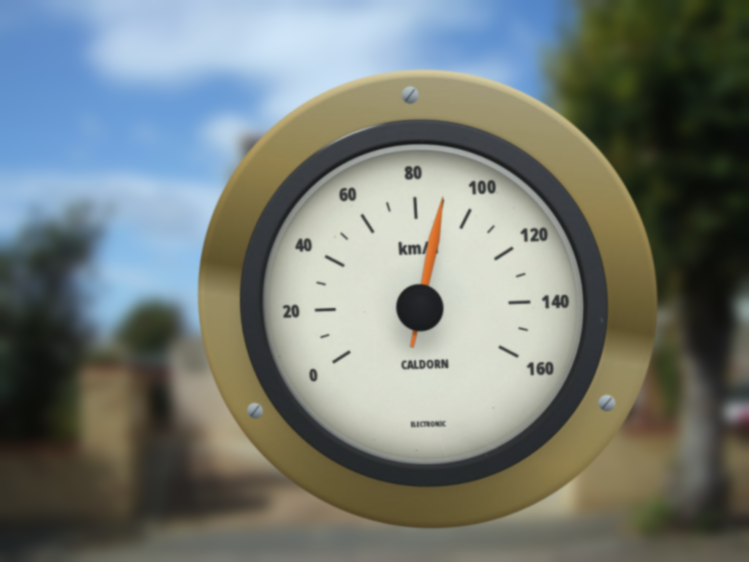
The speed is 90 km/h
